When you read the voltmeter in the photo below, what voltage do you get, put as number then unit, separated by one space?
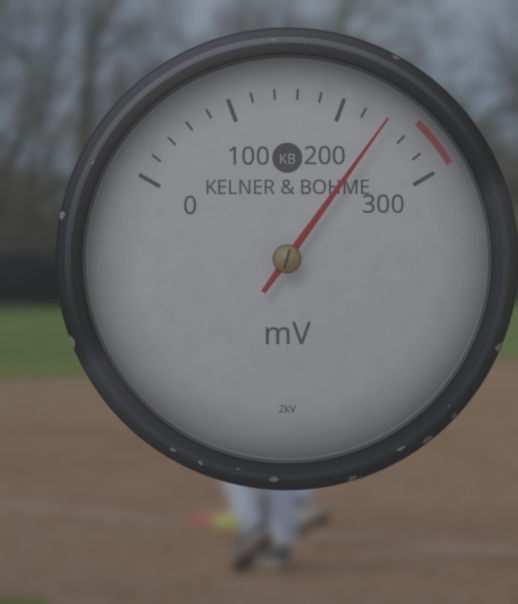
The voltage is 240 mV
